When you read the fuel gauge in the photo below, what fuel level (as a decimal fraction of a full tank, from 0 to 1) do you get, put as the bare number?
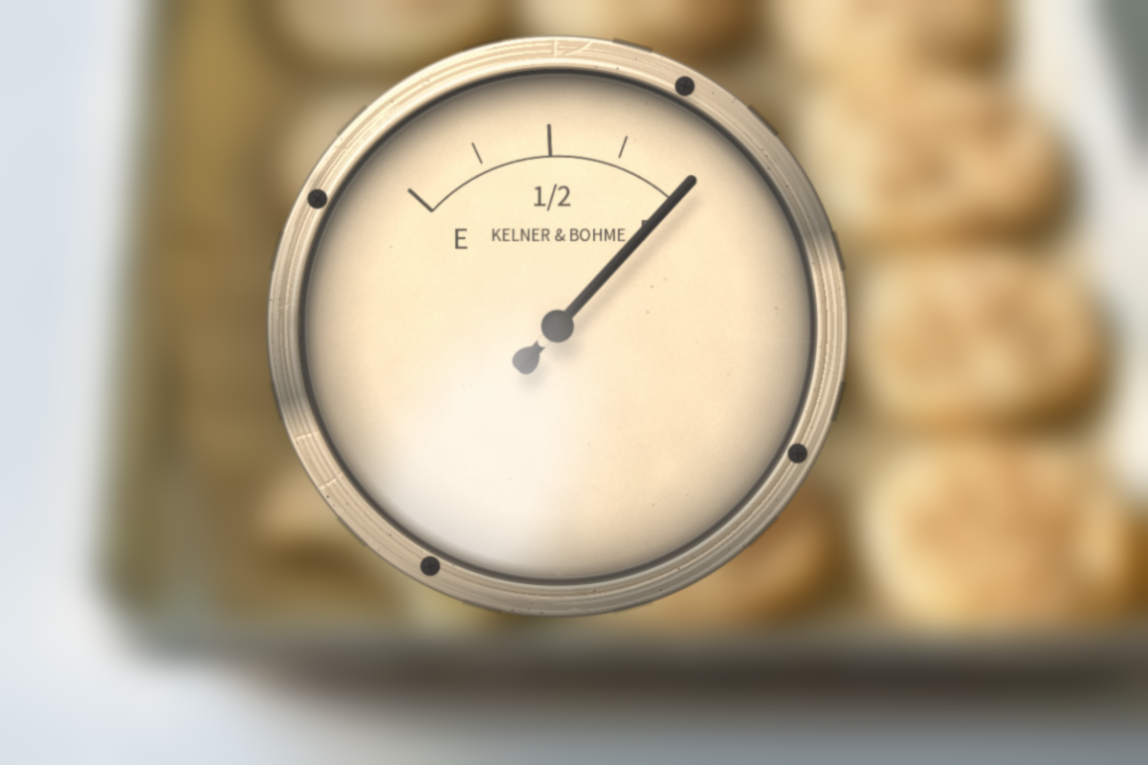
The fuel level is 1
